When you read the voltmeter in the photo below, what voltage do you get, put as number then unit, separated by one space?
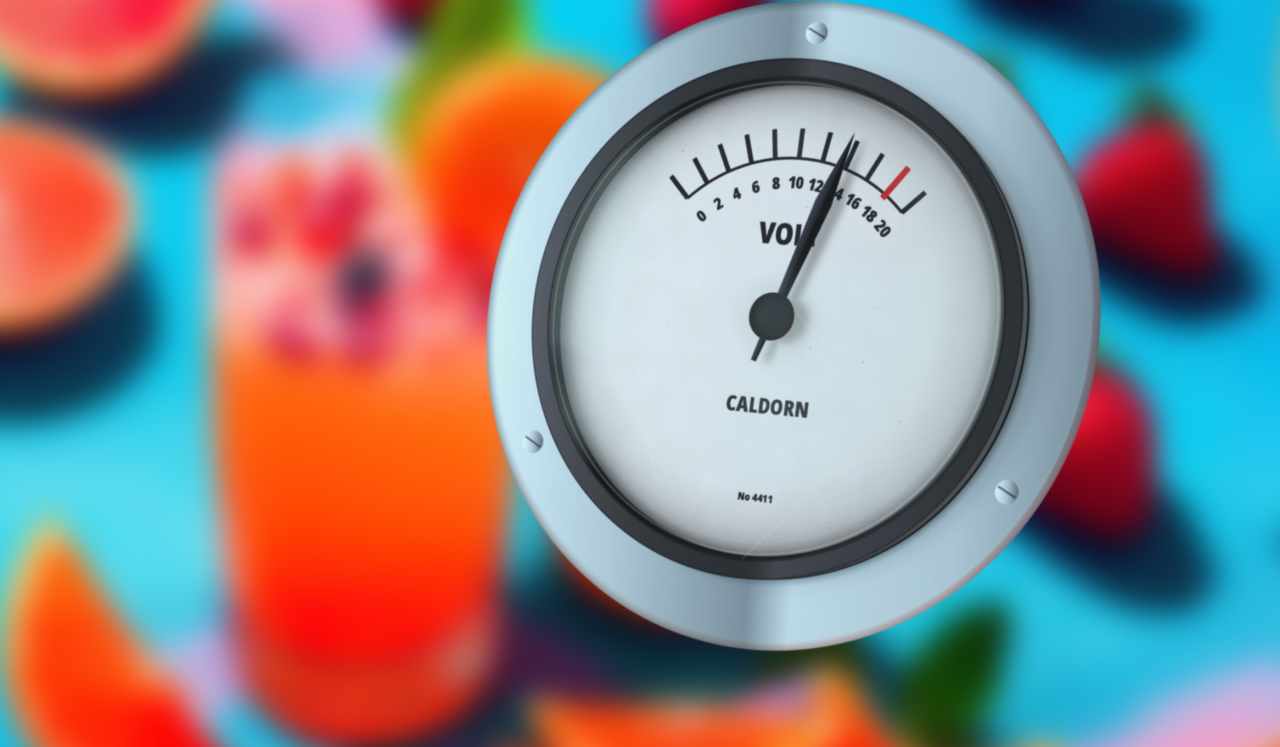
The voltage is 14 V
